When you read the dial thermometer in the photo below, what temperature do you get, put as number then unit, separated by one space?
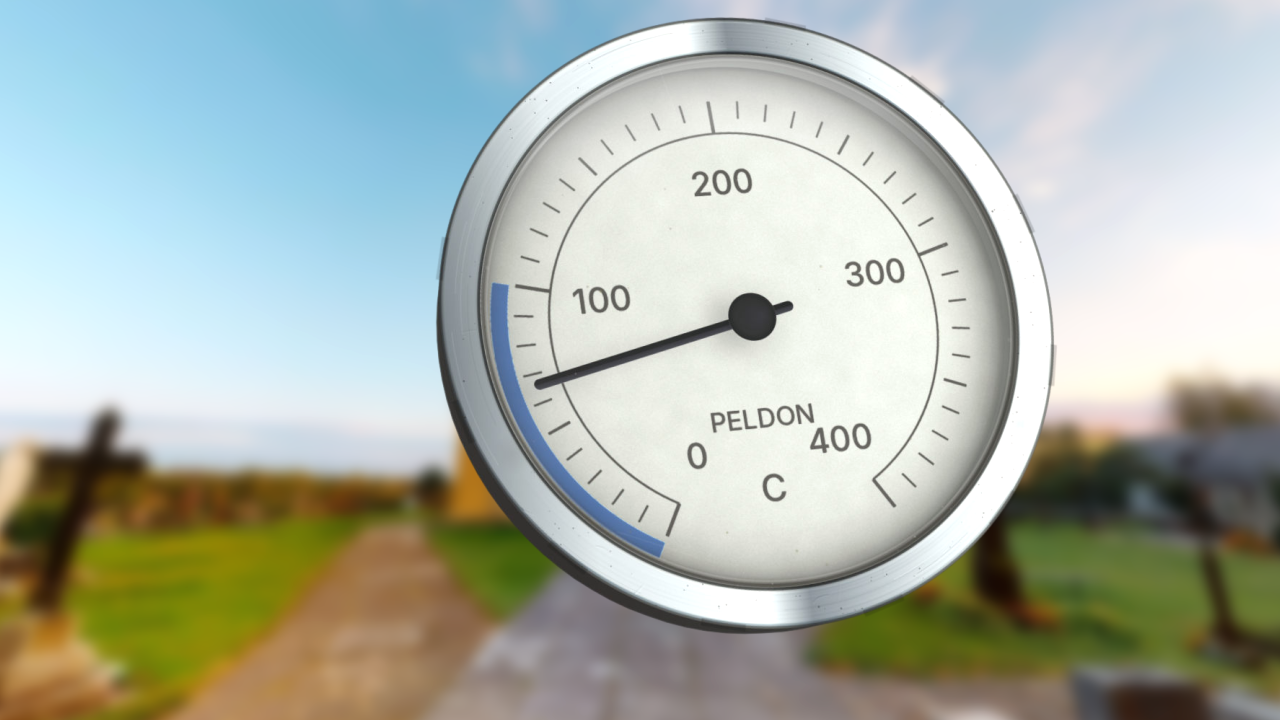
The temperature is 65 °C
